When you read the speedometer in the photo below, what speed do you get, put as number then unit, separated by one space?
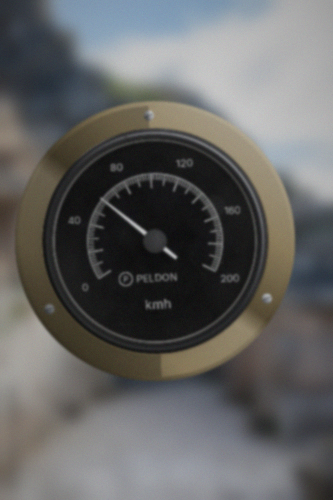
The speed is 60 km/h
